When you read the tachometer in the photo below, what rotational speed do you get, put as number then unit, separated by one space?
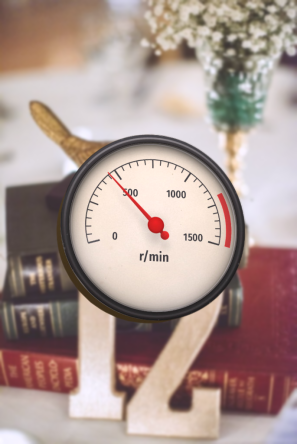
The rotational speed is 450 rpm
